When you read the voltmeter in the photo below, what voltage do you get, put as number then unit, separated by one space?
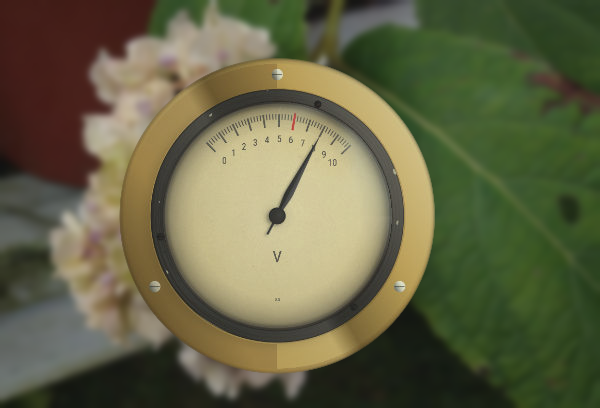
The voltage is 8 V
